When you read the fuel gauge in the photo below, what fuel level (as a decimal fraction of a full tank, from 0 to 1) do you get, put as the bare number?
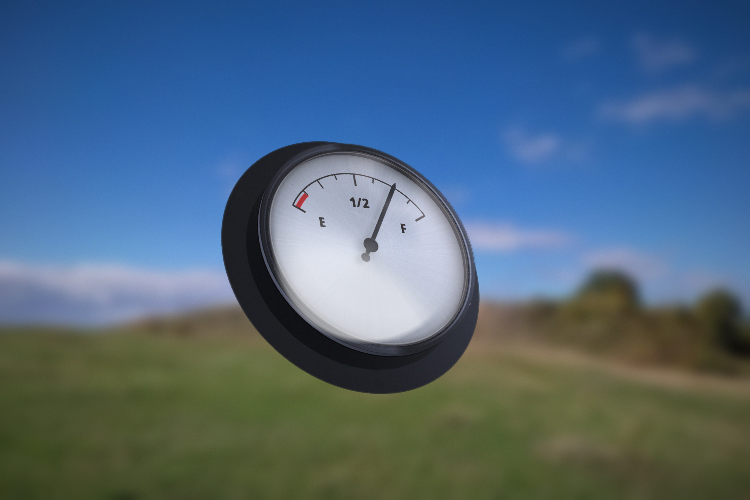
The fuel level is 0.75
